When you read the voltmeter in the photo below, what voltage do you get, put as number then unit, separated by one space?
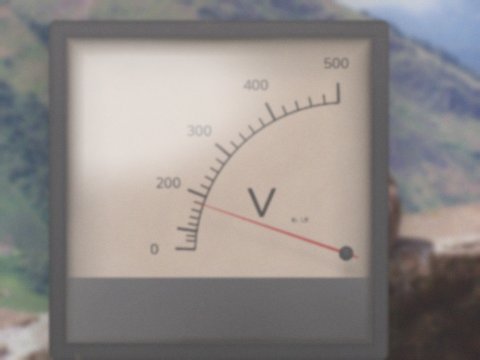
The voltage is 180 V
